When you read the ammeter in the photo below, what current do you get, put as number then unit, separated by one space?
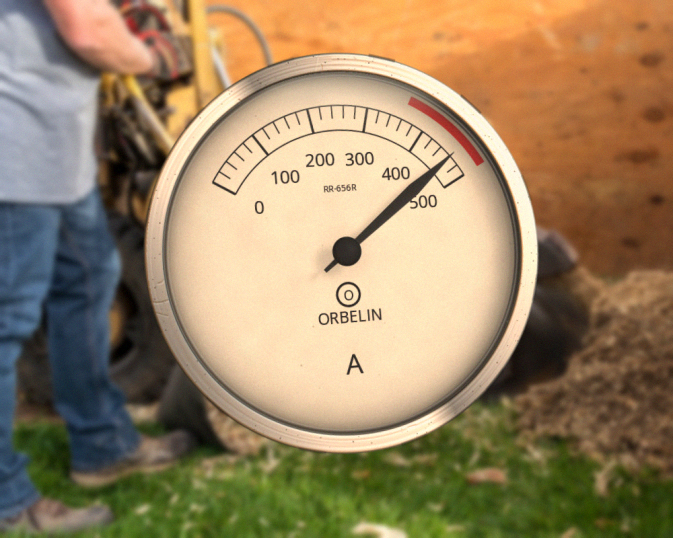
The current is 460 A
